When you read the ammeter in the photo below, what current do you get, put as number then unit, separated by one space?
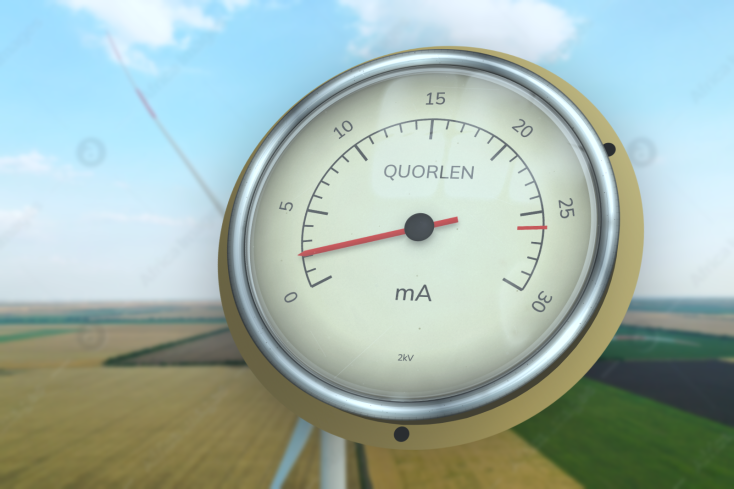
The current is 2 mA
